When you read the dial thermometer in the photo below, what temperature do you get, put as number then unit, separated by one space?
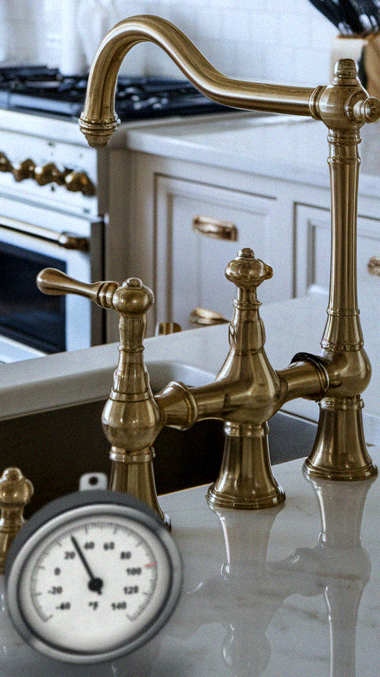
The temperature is 30 °F
